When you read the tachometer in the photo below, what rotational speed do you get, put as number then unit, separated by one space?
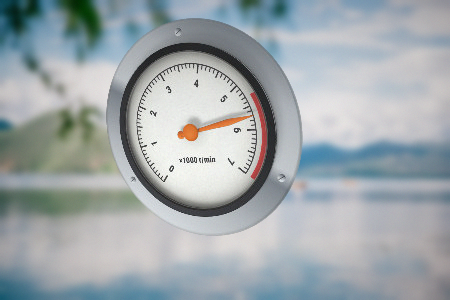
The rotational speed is 5700 rpm
